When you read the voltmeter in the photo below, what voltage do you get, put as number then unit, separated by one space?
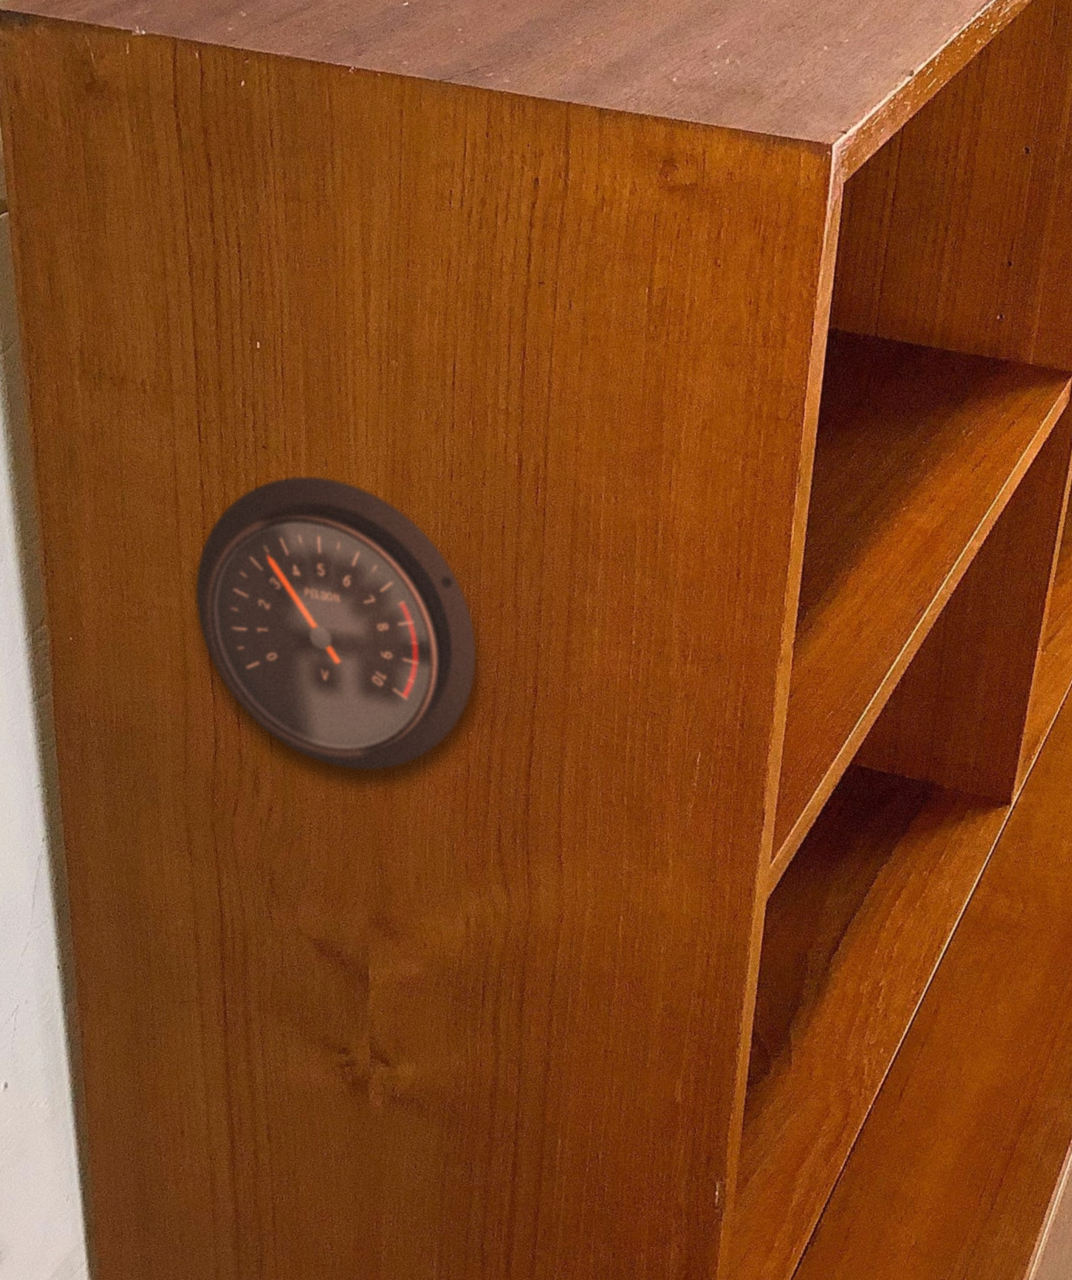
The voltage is 3.5 V
